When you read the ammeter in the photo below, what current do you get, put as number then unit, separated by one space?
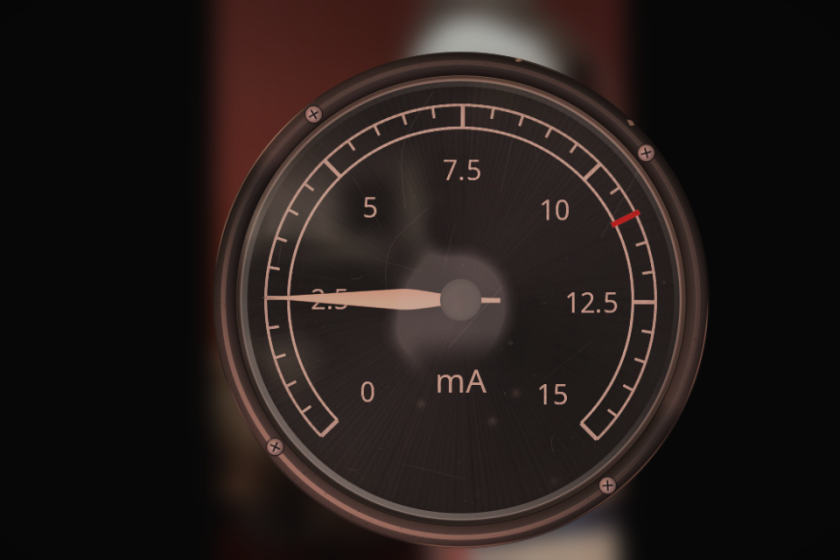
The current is 2.5 mA
